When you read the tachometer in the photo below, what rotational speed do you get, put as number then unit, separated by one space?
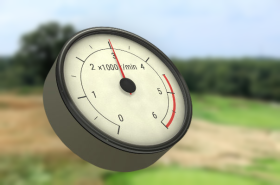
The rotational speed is 3000 rpm
